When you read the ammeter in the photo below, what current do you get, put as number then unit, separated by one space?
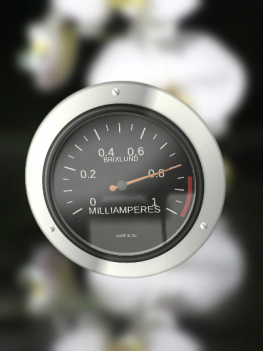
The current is 0.8 mA
